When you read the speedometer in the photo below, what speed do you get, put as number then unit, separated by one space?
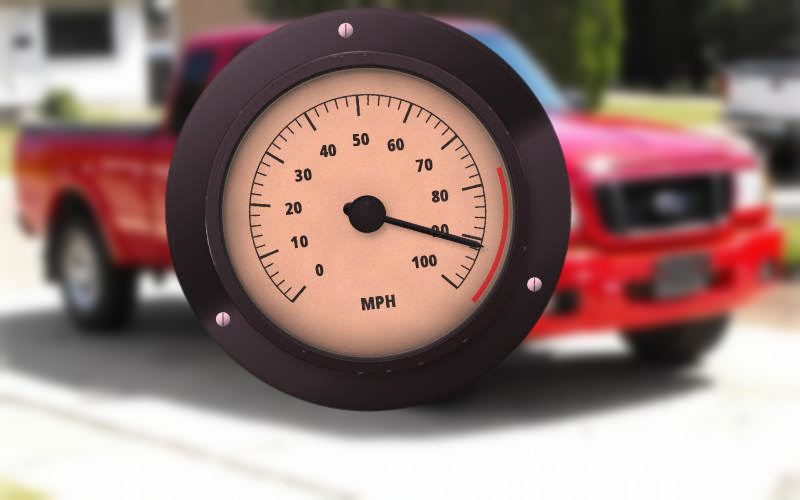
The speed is 91 mph
